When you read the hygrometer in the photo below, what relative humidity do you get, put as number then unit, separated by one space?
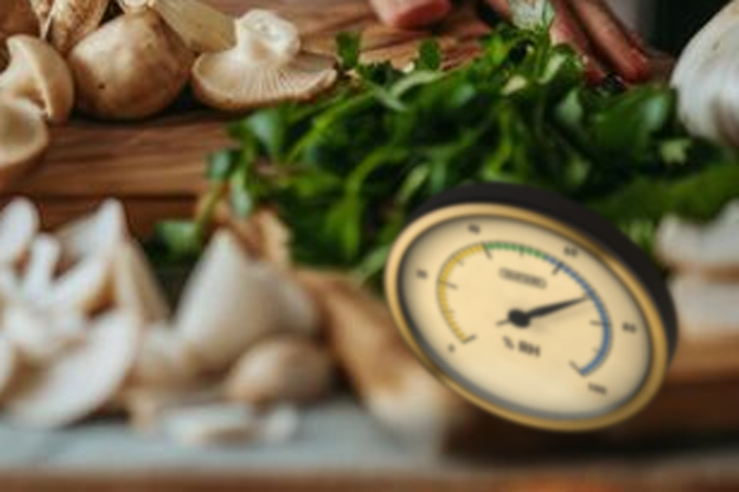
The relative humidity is 70 %
